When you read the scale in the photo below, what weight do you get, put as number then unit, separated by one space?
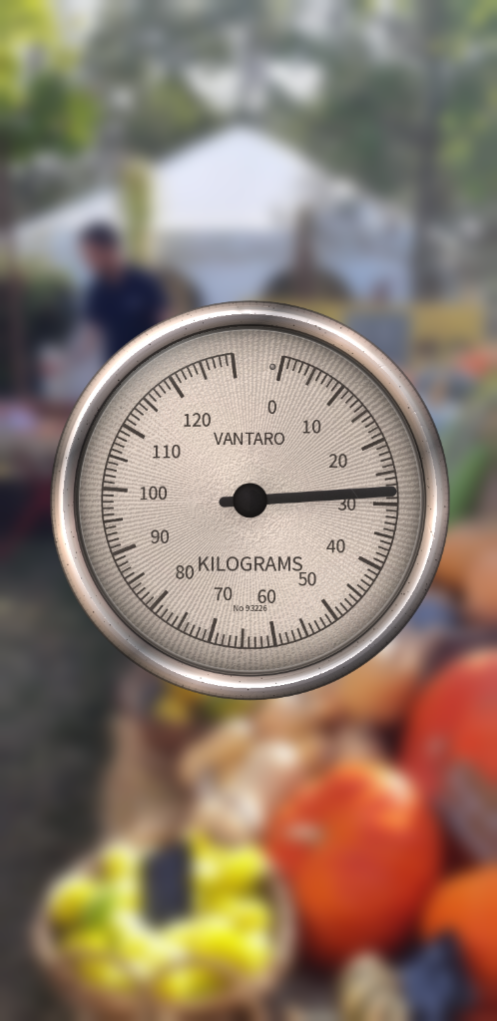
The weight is 28 kg
